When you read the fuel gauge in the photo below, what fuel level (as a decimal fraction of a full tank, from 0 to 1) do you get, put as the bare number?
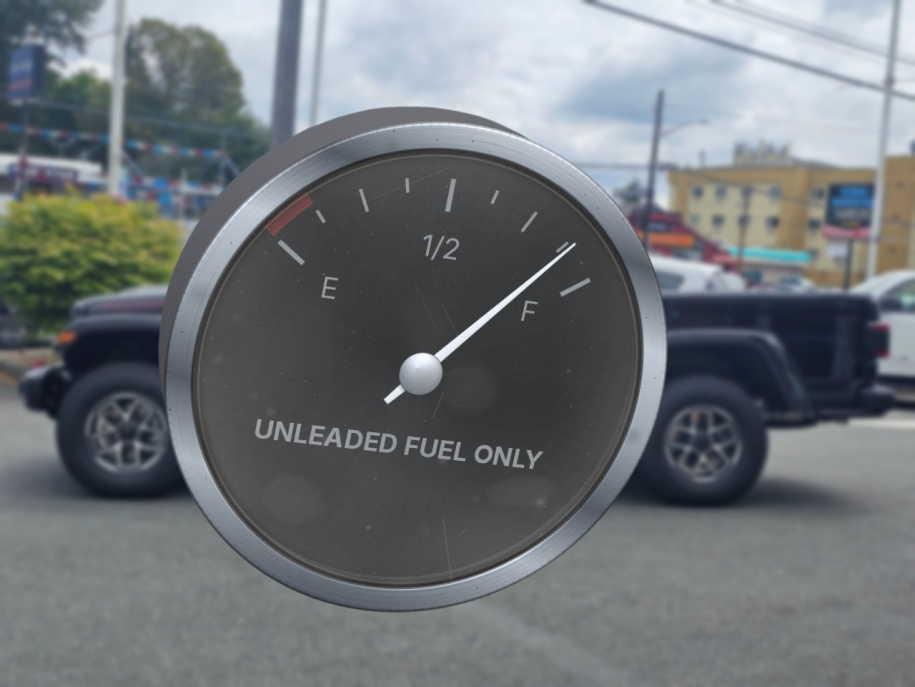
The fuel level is 0.875
